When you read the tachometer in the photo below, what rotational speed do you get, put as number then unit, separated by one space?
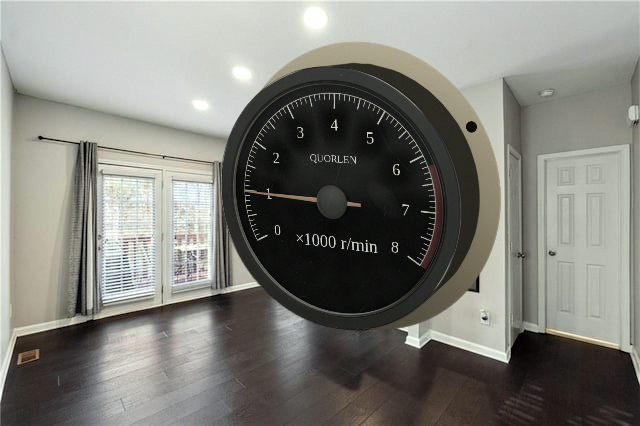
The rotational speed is 1000 rpm
